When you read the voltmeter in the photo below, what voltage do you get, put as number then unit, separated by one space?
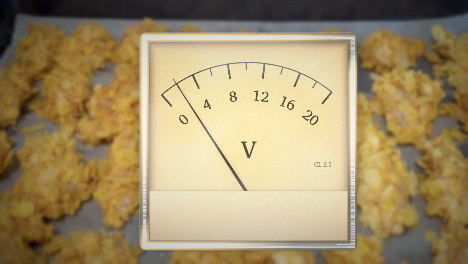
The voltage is 2 V
